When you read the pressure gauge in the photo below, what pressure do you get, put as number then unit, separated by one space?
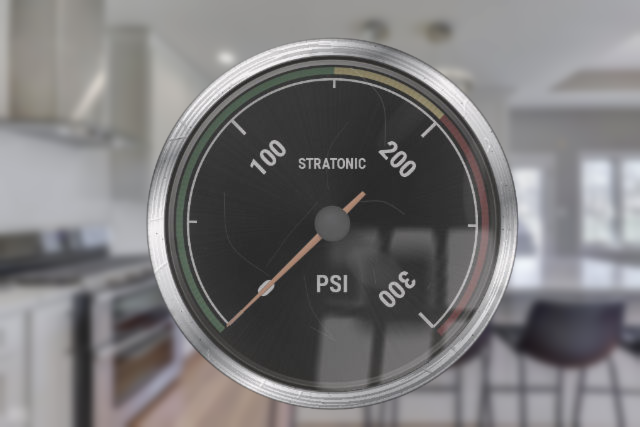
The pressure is 0 psi
